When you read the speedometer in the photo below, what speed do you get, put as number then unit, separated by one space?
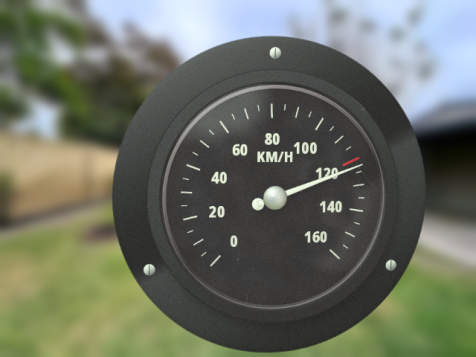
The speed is 122.5 km/h
